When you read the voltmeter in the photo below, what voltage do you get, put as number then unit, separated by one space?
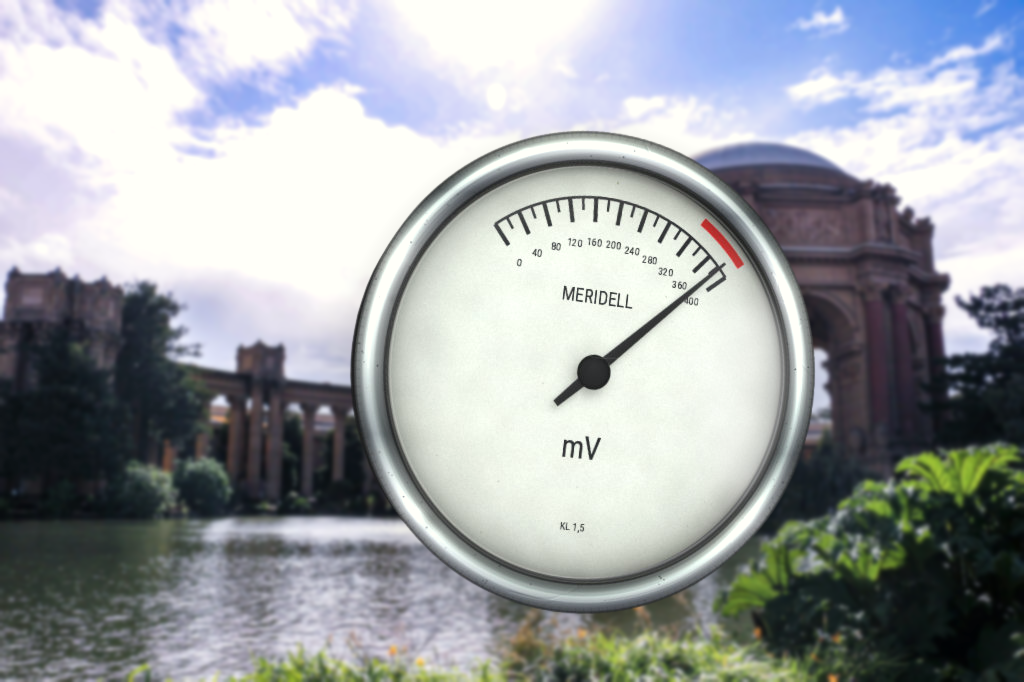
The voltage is 380 mV
